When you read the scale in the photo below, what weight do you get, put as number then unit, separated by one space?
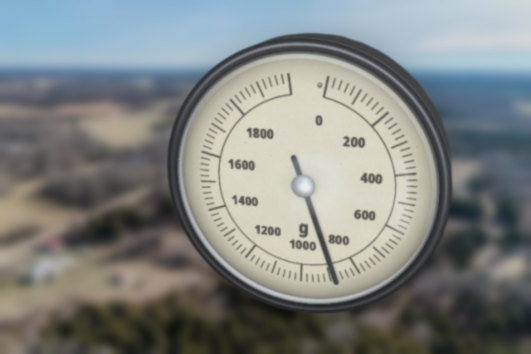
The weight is 880 g
